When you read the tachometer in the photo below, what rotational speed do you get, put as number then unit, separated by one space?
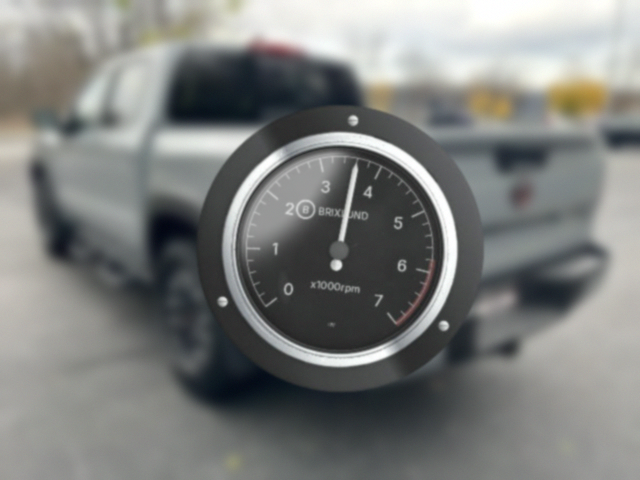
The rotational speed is 3600 rpm
